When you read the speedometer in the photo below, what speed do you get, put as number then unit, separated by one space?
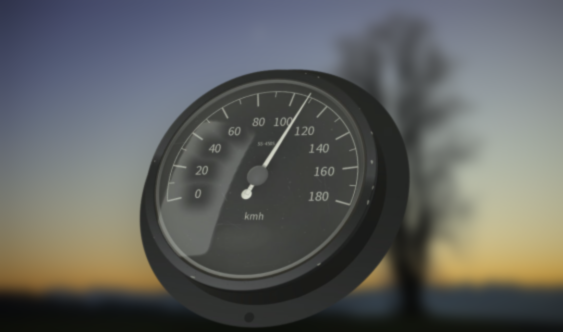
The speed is 110 km/h
